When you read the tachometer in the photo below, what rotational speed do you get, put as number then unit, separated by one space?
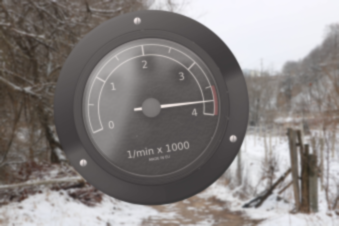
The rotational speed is 3750 rpm
